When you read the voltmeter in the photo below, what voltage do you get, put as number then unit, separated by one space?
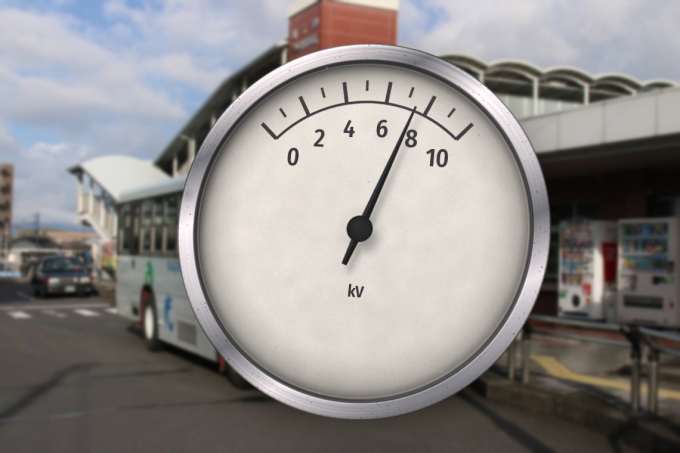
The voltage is 7.5 kV
